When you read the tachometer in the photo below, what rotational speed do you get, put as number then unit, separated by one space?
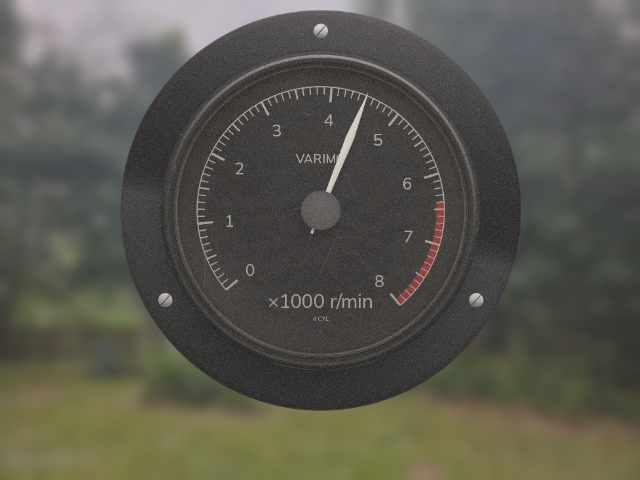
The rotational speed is 4500 rpm
